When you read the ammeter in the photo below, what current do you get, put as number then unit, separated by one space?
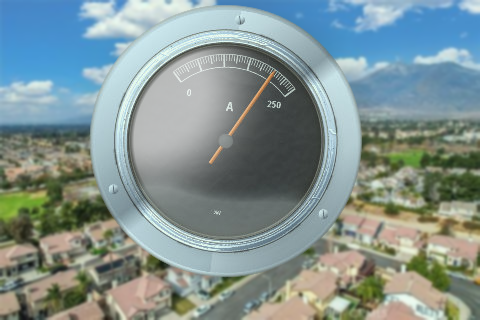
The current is 200 A
